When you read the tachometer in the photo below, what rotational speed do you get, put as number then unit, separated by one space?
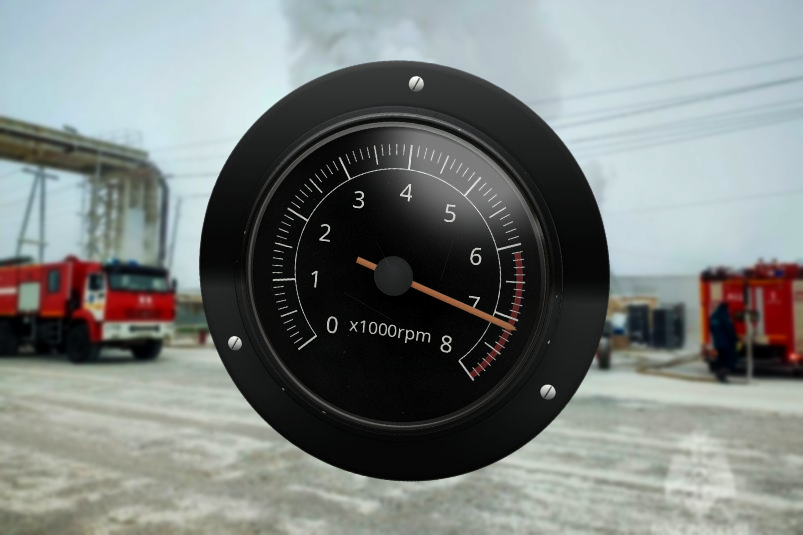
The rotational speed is 7100 rpm
